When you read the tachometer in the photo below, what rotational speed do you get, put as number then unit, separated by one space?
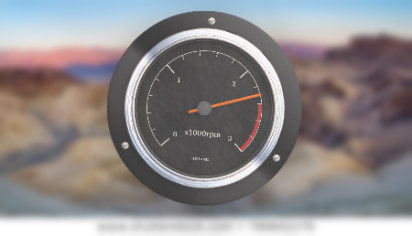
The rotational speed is 2300 rpm
